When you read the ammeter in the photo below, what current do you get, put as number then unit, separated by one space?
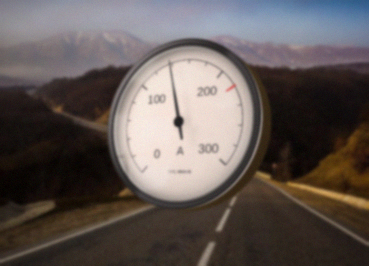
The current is 140 A
